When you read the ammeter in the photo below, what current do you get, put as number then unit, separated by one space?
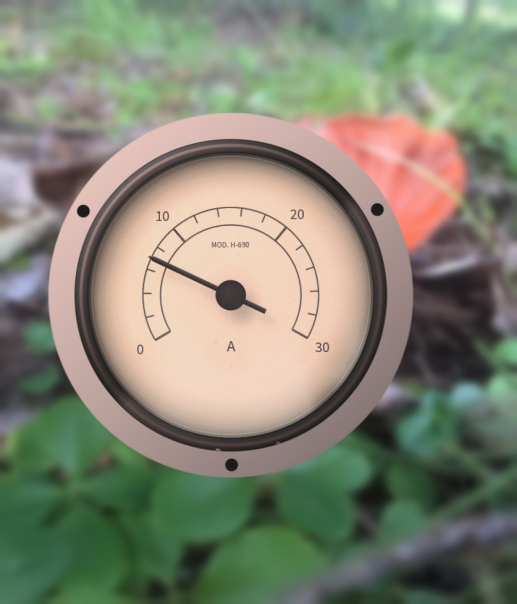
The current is 7 A
